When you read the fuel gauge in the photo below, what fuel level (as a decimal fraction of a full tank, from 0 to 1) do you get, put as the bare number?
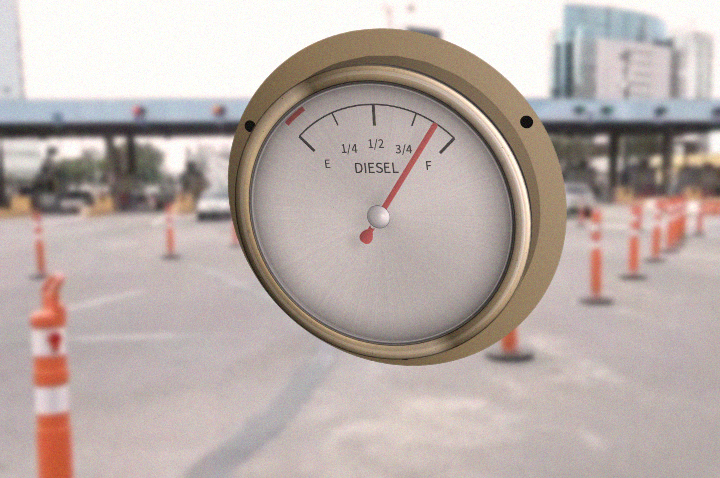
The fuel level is 0.875
